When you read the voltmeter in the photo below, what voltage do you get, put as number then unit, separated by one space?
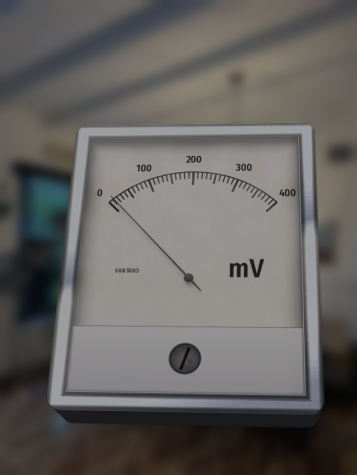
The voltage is 10 mV
